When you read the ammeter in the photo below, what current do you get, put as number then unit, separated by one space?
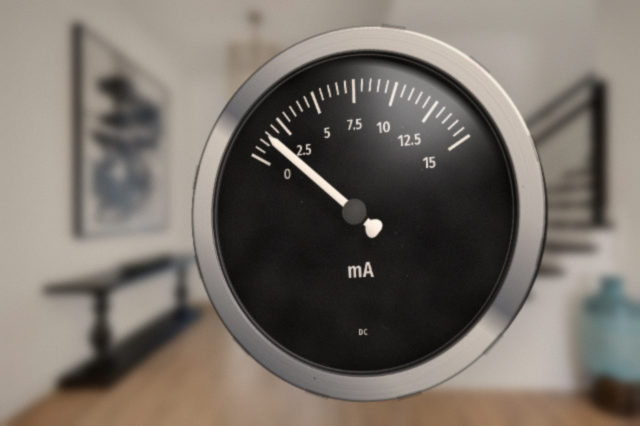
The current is 1.5 mA
